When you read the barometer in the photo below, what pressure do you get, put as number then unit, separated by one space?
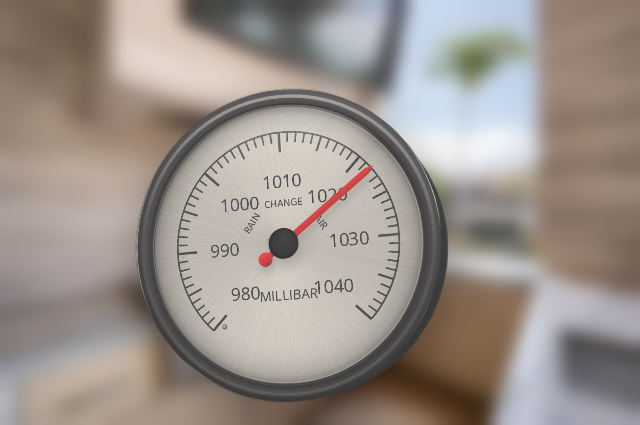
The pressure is 1022 mbar
